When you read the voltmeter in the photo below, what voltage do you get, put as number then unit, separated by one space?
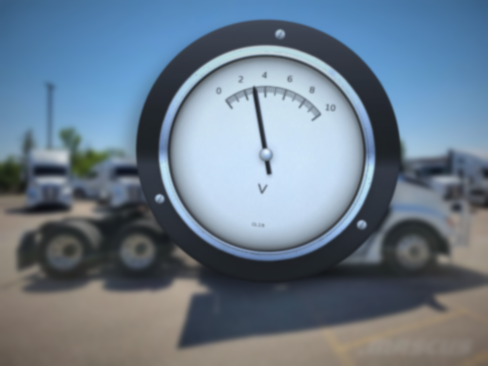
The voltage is 3 V
